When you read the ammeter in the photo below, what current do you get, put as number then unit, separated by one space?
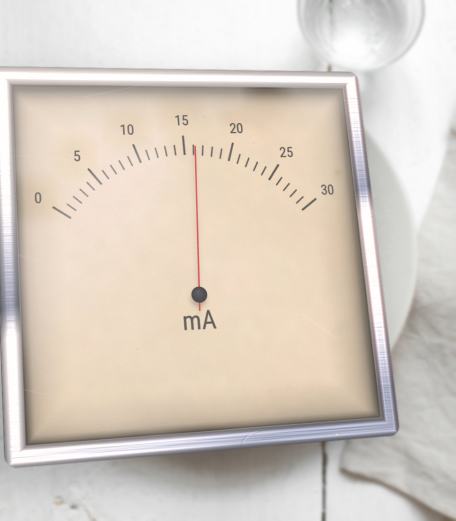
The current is 16 mA
